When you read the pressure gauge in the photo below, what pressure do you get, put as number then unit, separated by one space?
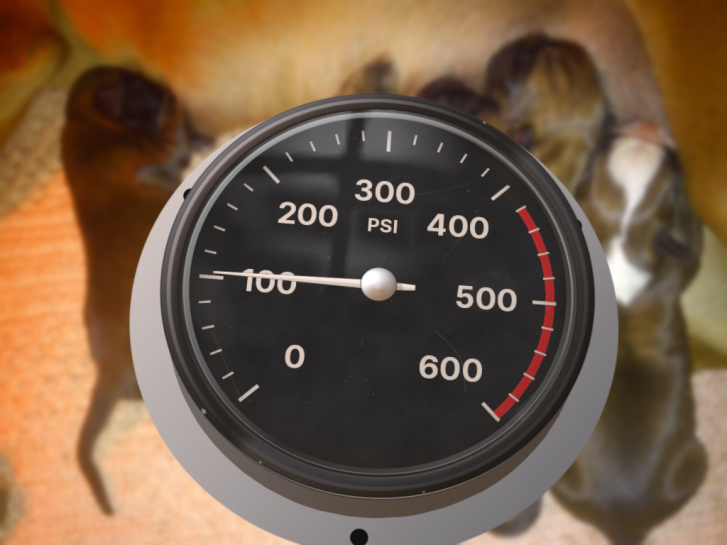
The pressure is 100 psi
